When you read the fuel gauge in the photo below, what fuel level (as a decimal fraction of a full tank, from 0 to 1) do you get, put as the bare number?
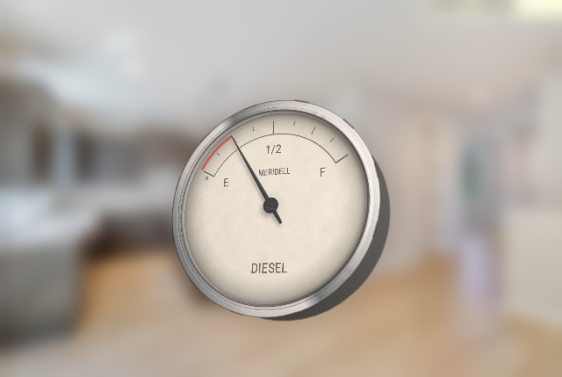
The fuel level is 0.25
